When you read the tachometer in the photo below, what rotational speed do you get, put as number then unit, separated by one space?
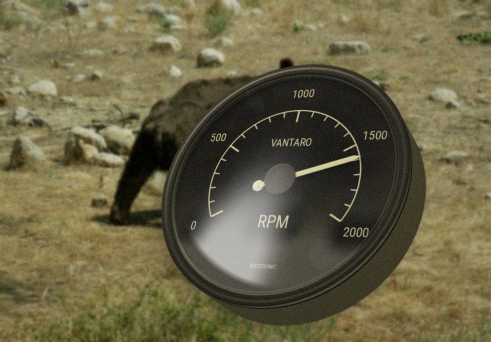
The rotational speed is 1600 rpm
